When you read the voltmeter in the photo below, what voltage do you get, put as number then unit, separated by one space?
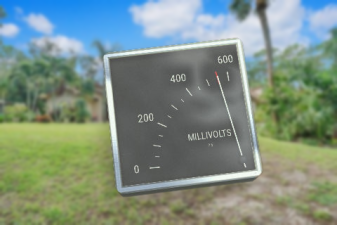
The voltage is 550 mV
